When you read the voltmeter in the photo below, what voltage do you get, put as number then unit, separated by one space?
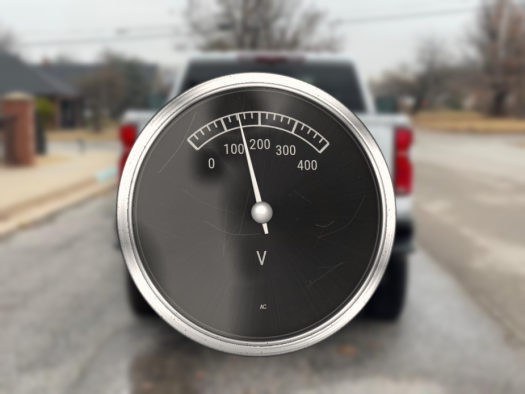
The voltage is 140 V
